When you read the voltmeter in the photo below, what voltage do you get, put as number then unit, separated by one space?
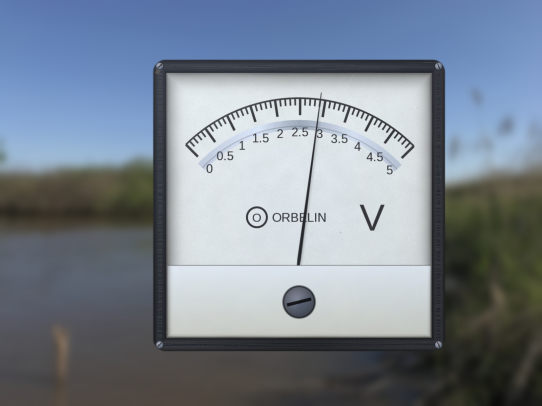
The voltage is 2.9 V
